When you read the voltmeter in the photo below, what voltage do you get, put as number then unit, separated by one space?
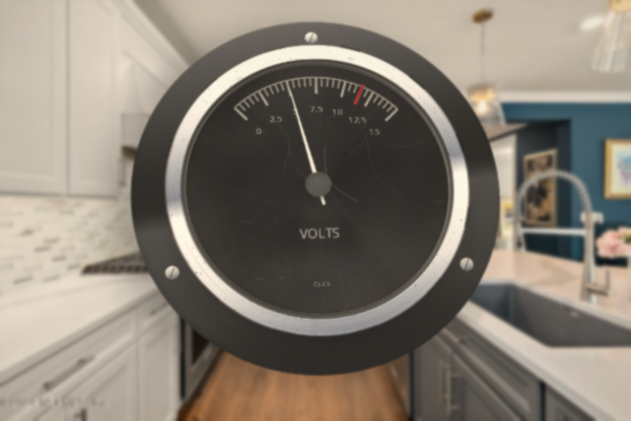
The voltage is 5 V
